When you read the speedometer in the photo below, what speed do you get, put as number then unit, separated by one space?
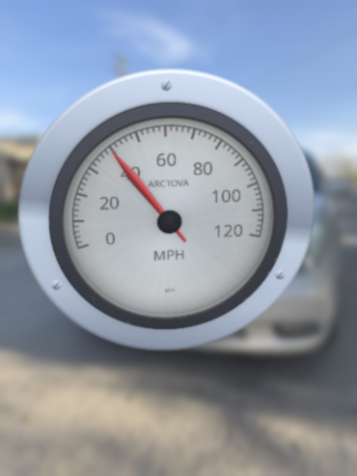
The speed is 40 mph
